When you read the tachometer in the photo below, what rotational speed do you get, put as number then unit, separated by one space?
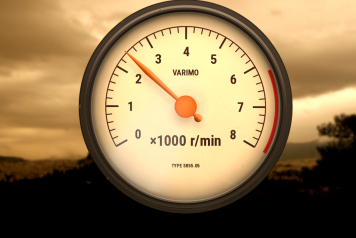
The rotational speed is 2400 rpm
